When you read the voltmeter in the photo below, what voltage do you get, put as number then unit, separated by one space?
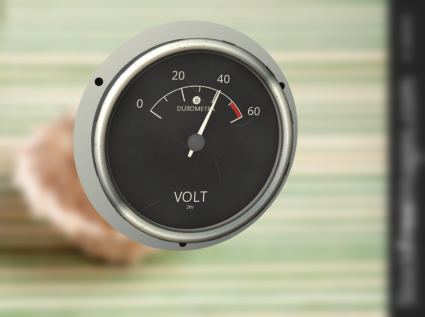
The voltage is 40 V
